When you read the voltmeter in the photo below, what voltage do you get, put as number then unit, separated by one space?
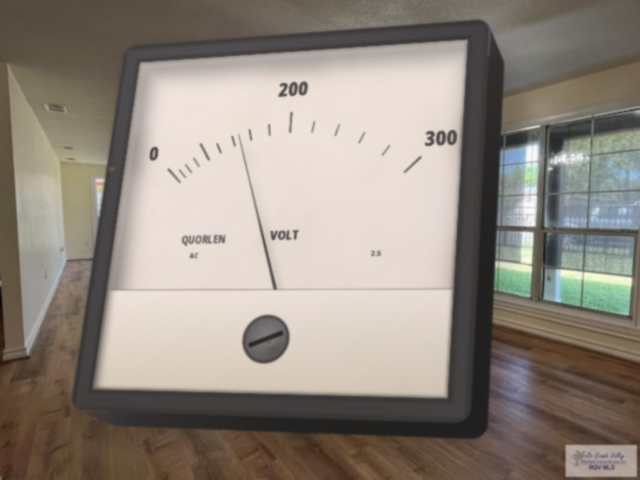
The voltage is 150 V
